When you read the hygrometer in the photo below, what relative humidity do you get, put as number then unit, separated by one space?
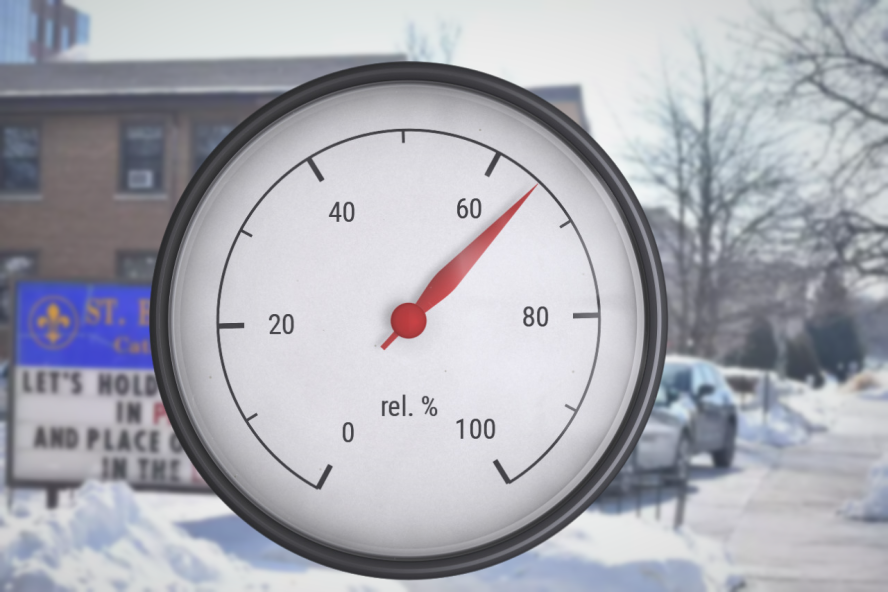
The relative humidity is 65 %
